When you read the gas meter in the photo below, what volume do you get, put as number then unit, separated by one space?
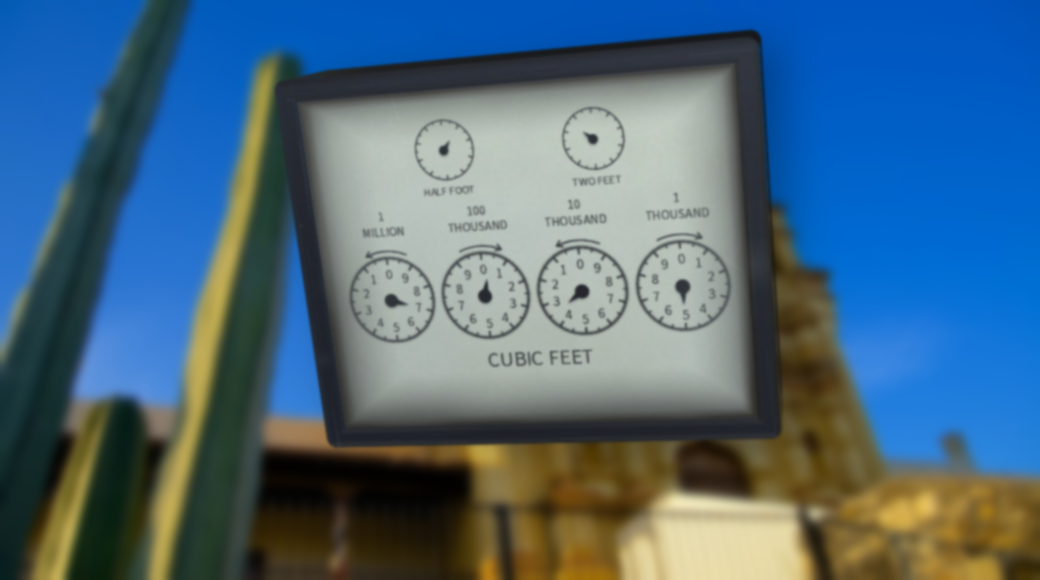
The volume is 703500 ft³
